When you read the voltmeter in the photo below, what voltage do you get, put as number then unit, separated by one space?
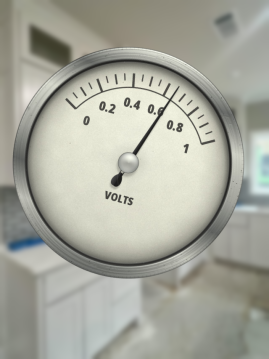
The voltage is 0.65 V
